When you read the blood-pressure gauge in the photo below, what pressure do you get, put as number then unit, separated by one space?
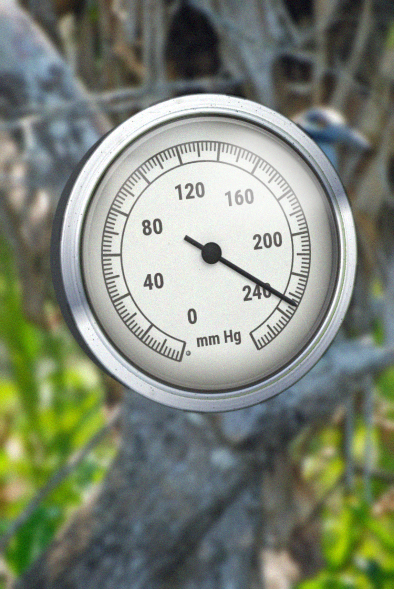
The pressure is 234 mmHg
